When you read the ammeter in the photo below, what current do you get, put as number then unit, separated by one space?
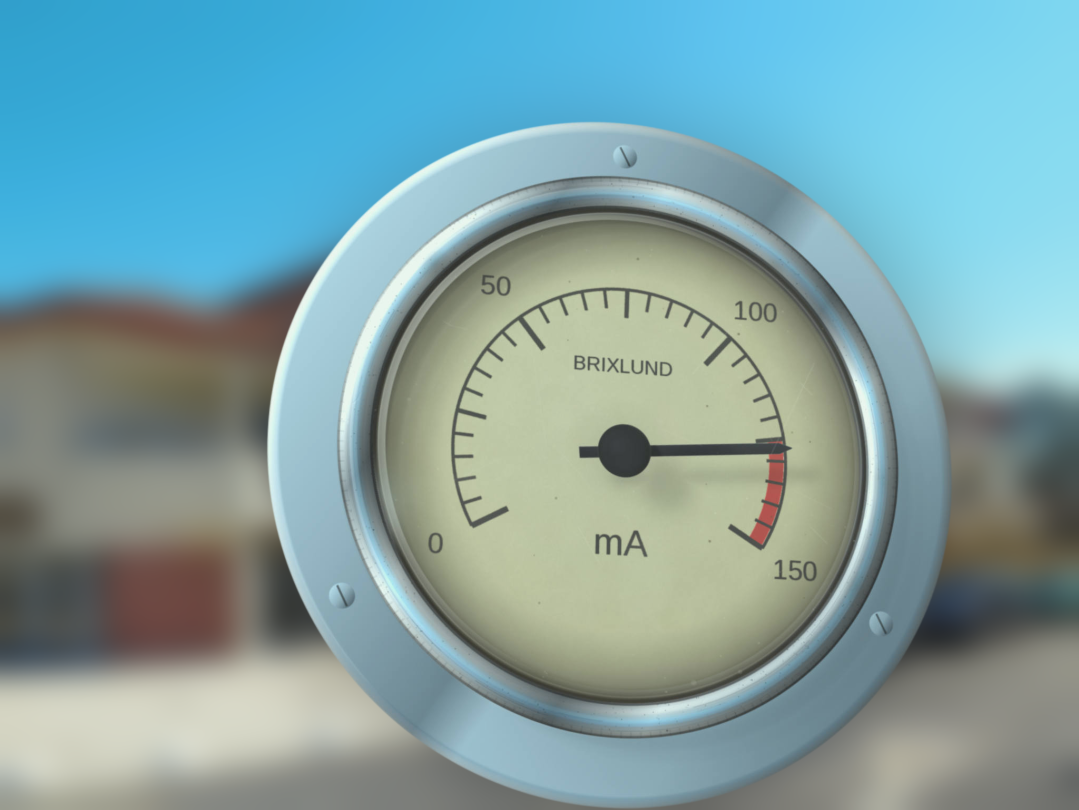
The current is 127.5 mA
